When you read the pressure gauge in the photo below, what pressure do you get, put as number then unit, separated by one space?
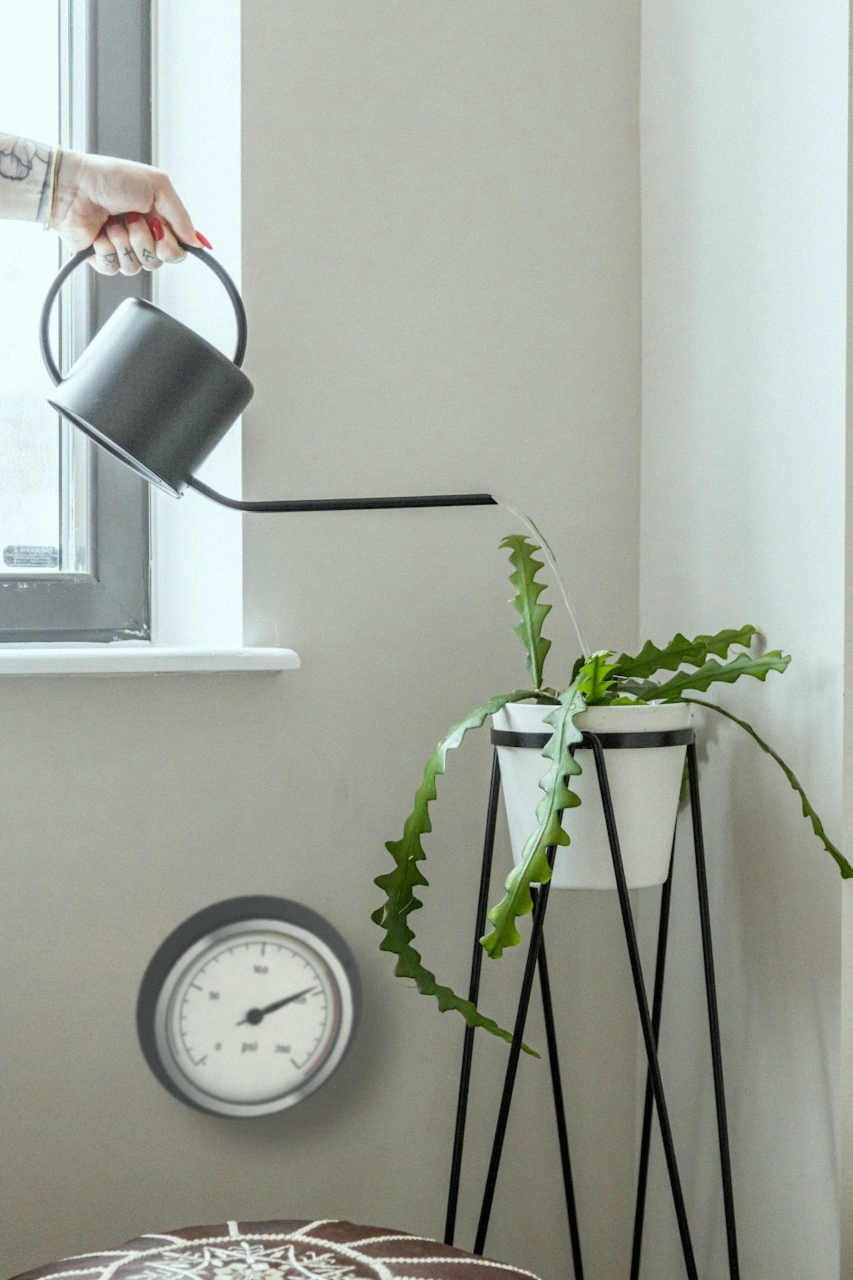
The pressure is 145 psi
